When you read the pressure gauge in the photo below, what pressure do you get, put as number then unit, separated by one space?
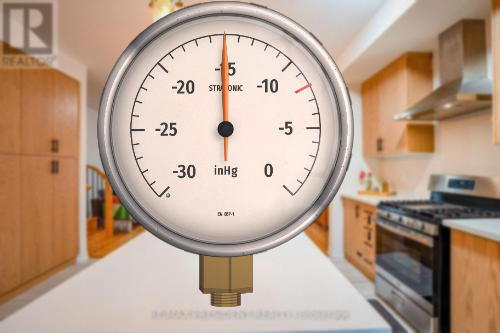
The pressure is -15 inHg
